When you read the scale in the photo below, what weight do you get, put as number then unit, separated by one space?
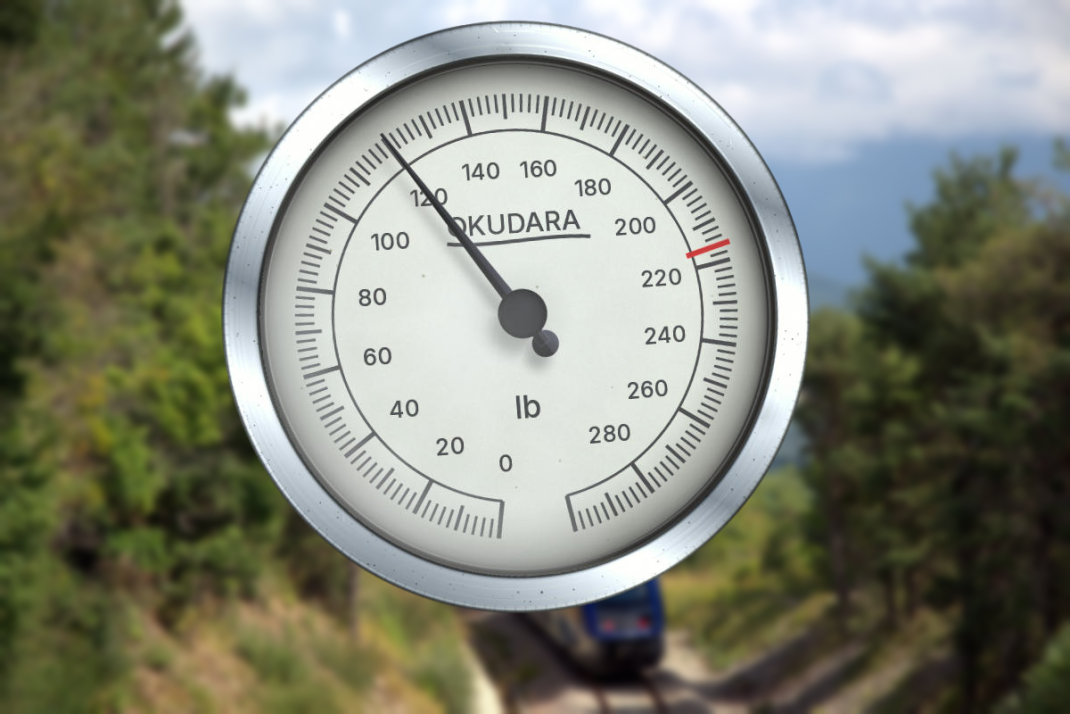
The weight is 120 lb
